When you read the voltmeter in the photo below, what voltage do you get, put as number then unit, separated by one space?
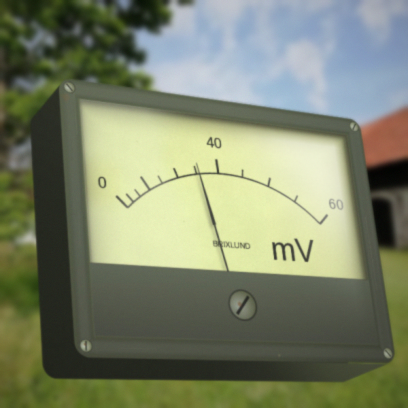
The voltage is 35 mV
